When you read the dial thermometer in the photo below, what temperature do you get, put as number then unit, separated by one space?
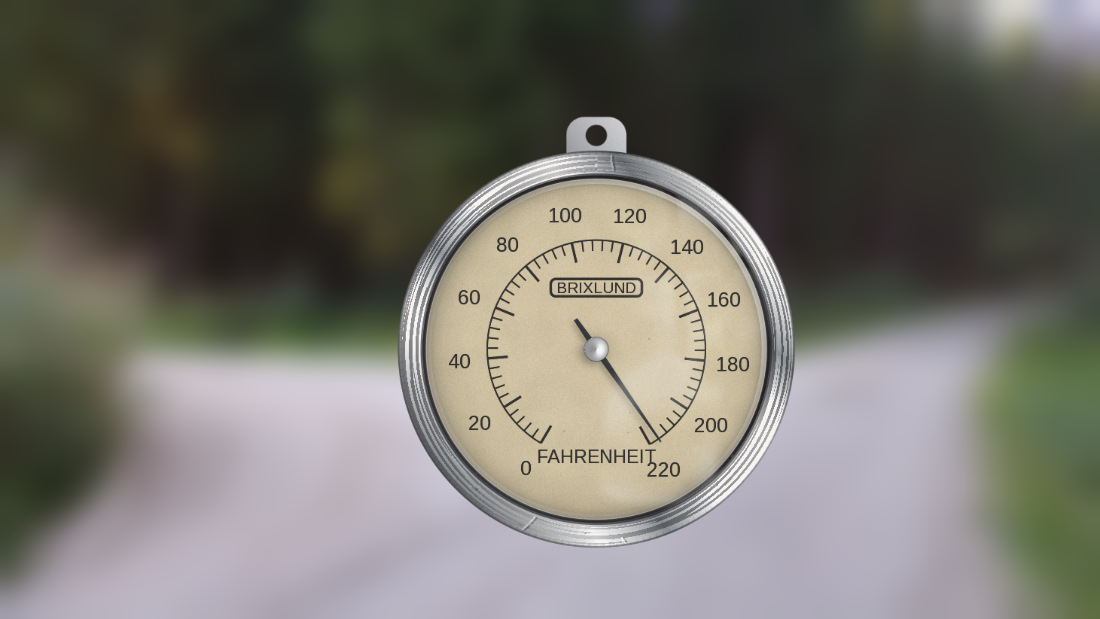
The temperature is 216 °F
